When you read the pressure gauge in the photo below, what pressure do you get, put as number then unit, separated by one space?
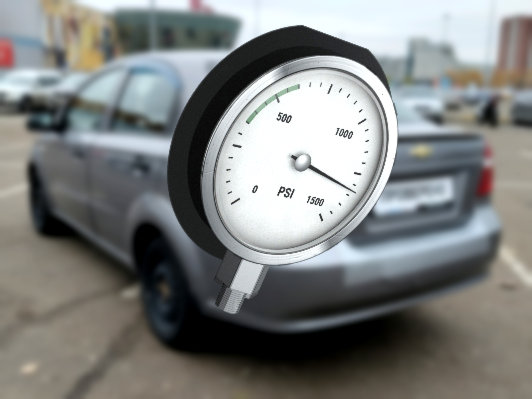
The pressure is 1325 psi
